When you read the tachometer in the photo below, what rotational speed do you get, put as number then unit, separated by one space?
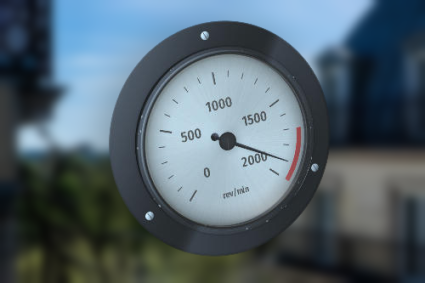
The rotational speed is 1900 rpm
